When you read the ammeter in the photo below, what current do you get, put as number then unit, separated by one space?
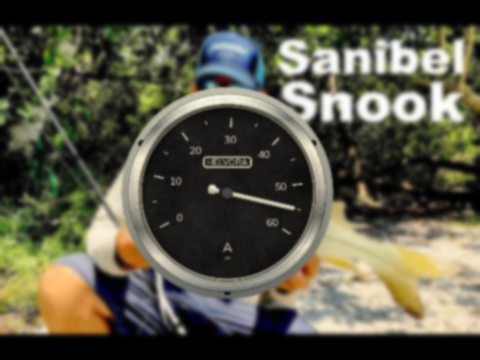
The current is 55 A
